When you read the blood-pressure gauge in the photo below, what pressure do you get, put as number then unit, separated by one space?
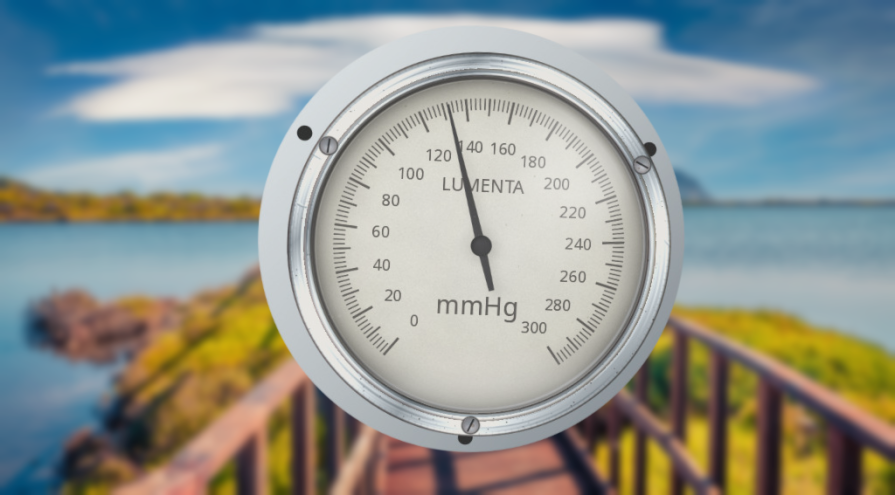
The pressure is 132 mmHg
